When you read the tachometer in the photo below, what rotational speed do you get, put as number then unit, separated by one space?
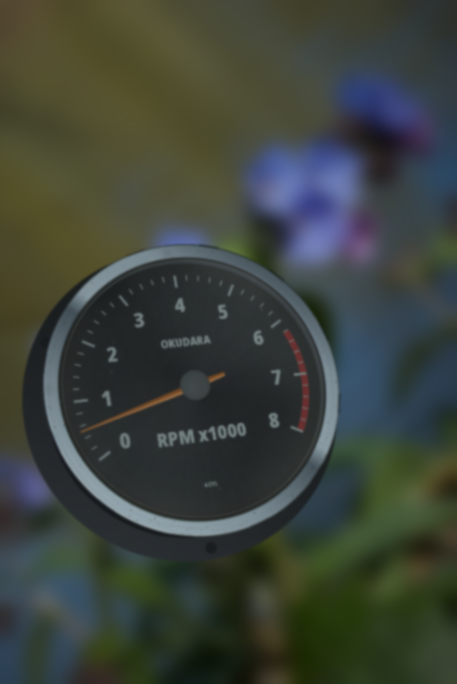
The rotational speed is 500 rpm
